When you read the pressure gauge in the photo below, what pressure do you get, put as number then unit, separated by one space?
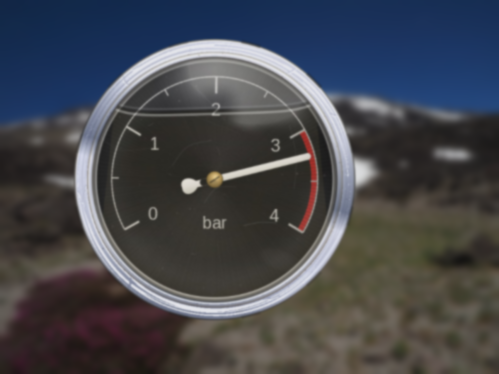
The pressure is 3.25 bar
